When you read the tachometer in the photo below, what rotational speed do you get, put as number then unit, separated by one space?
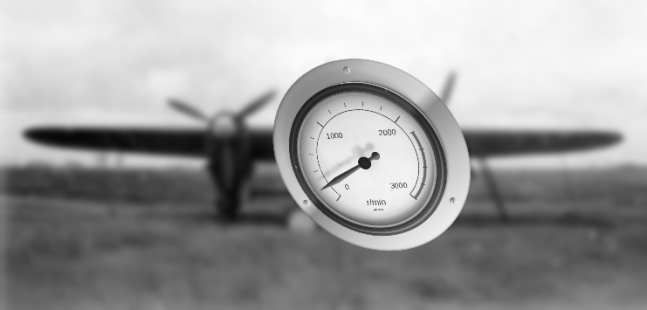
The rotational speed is 200 rpm
